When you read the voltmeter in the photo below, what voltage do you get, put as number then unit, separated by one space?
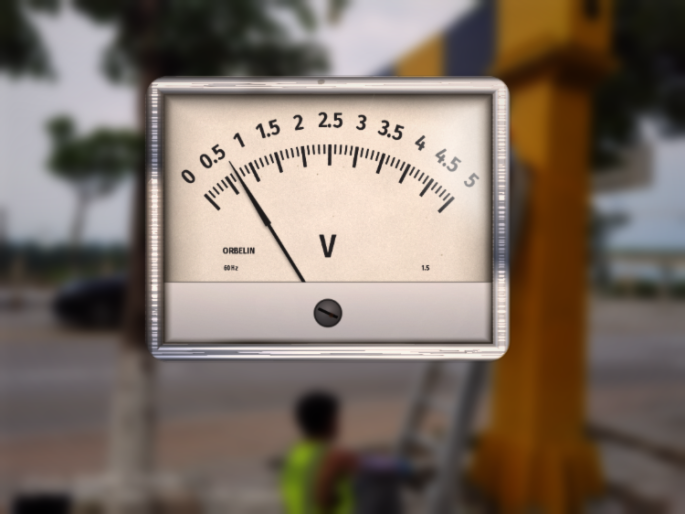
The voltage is 0.7 V
